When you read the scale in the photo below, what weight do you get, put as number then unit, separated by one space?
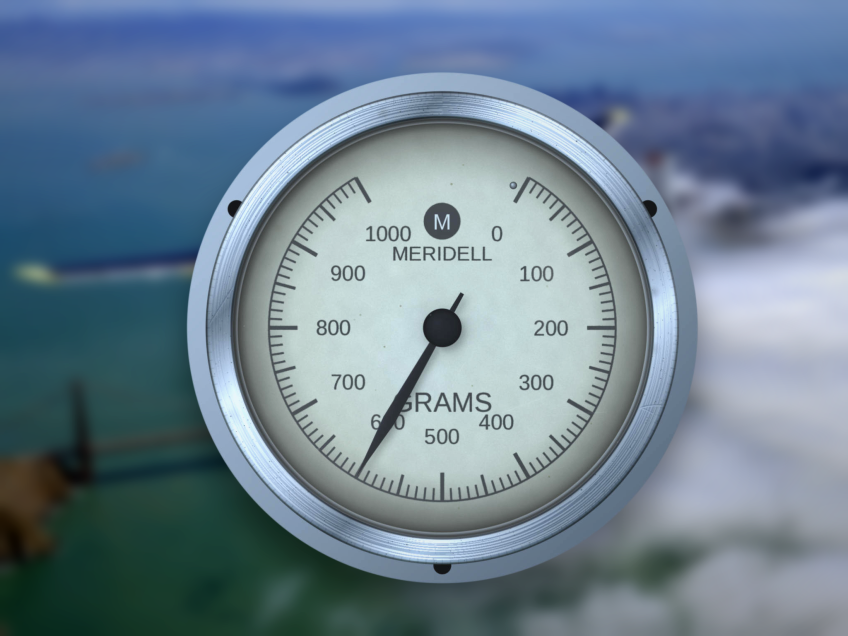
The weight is 600 g
